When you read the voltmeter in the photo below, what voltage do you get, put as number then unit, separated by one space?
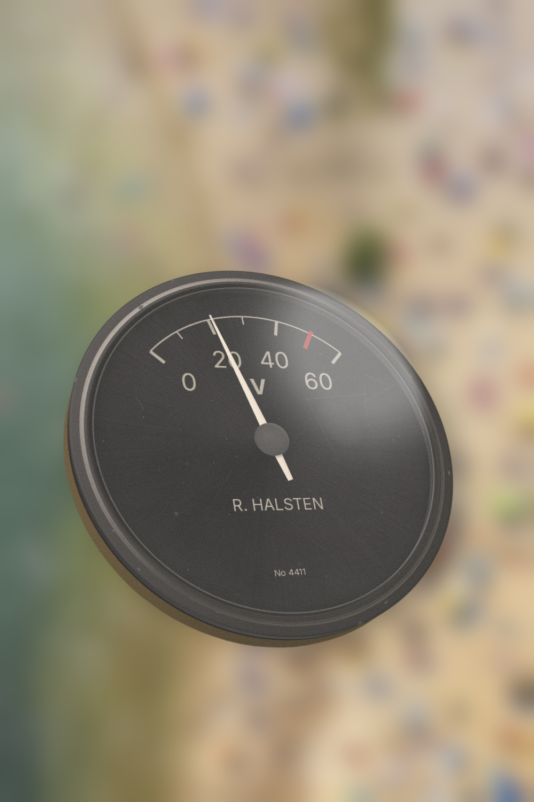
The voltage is 20 V
